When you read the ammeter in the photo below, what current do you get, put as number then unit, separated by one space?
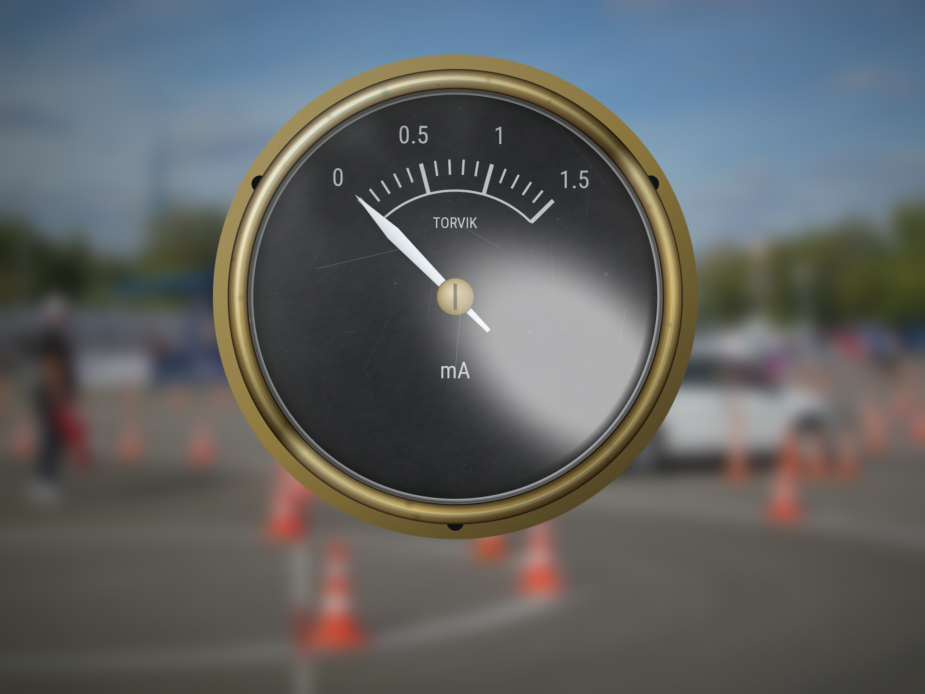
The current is 0 mA
